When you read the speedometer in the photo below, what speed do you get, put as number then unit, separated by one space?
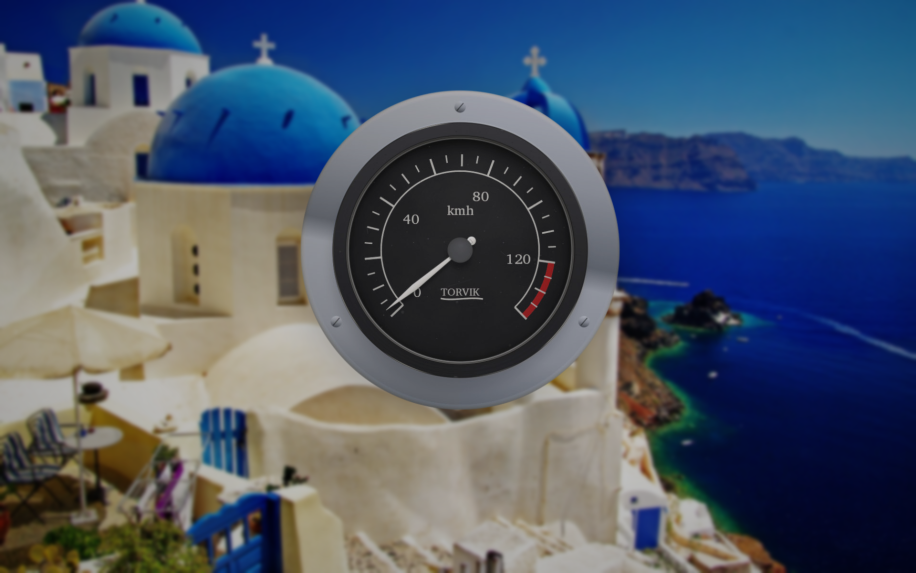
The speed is 2.5 km/h
